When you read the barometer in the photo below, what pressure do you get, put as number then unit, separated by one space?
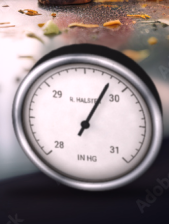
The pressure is 29.8 inHg
